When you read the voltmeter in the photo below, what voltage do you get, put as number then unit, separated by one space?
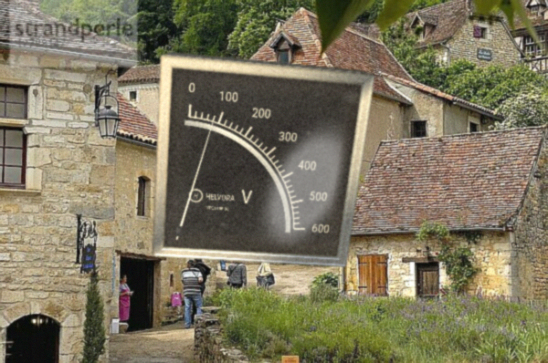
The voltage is 80 V
